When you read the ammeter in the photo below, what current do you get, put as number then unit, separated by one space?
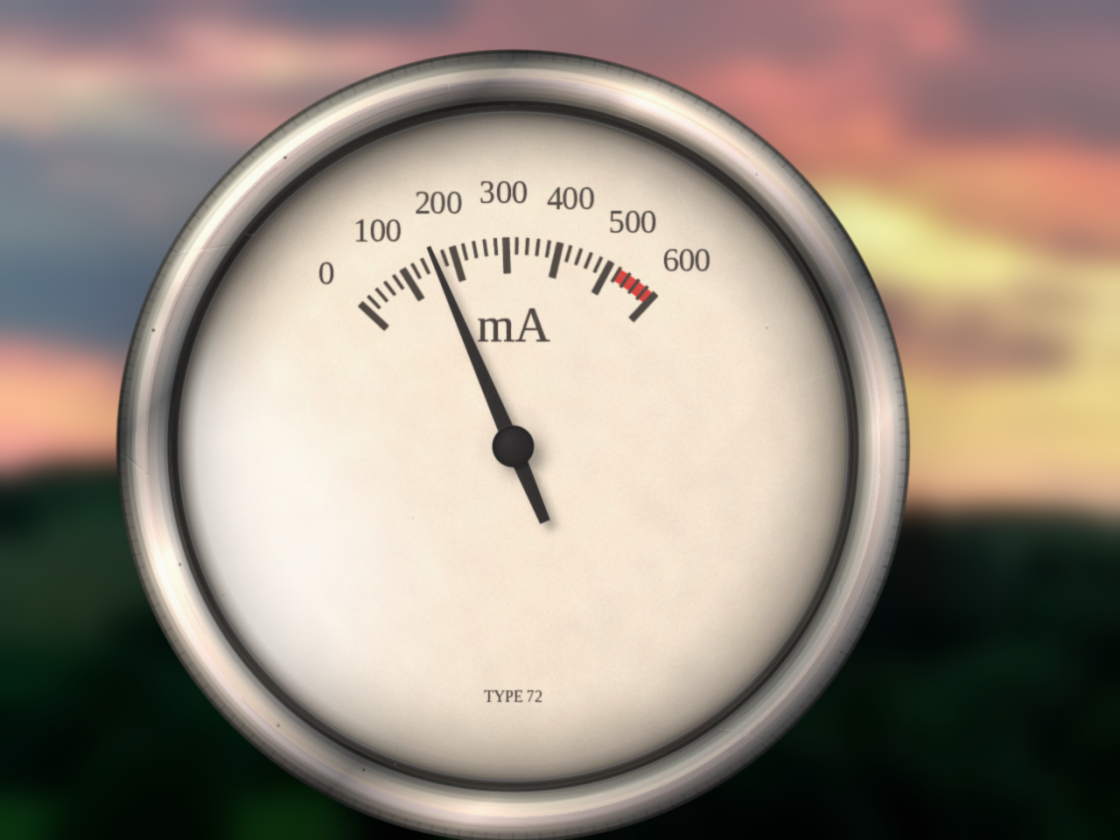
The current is 160 mA
